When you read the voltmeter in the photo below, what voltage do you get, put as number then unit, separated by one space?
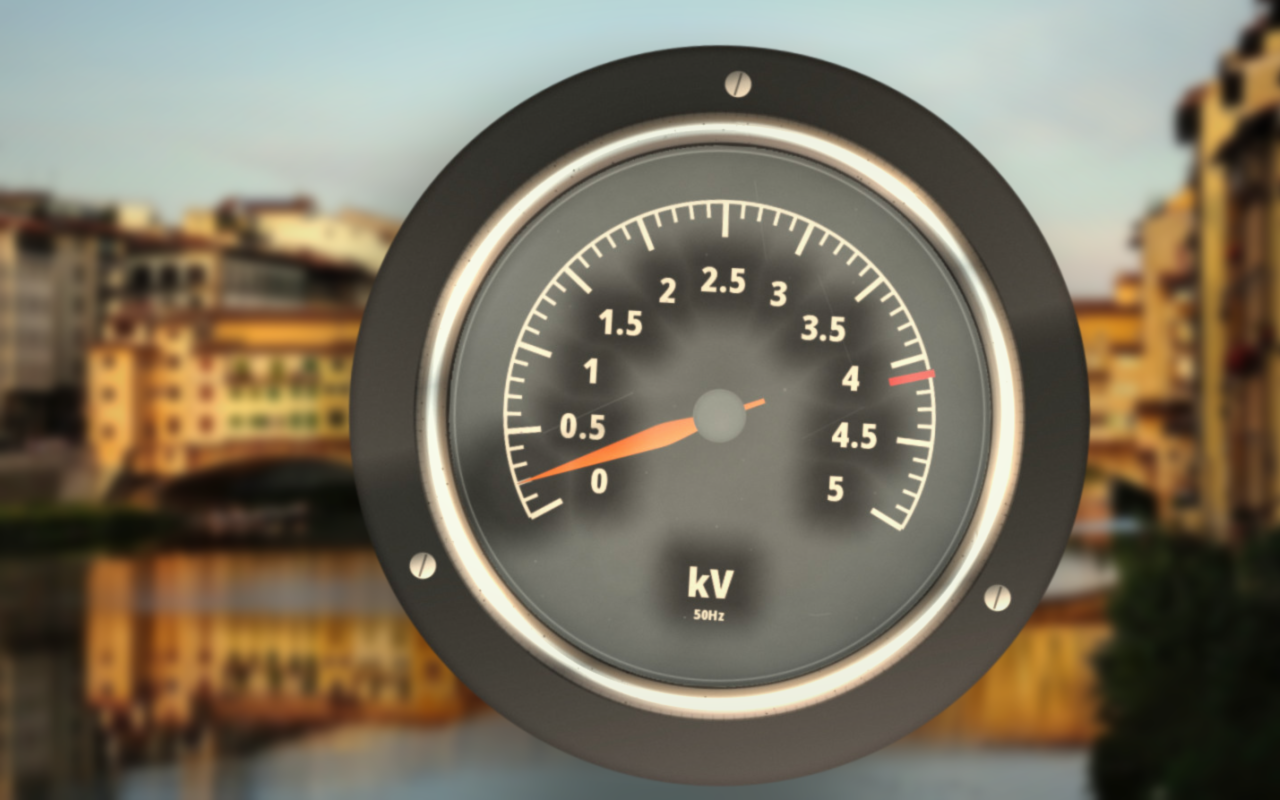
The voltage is 0.2 kV
